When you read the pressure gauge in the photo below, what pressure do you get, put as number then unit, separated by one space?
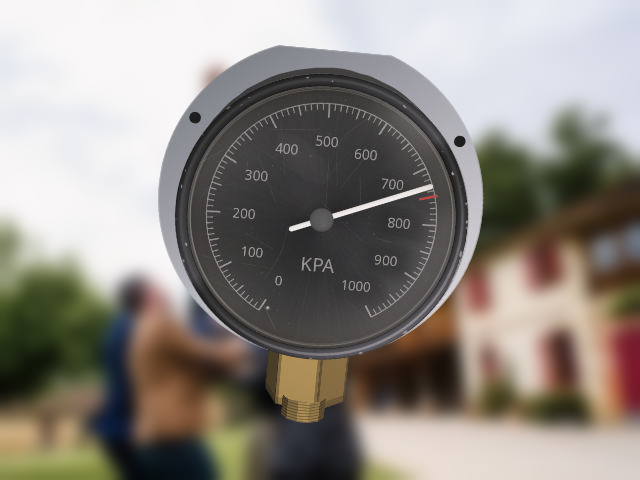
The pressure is 730 kPa
